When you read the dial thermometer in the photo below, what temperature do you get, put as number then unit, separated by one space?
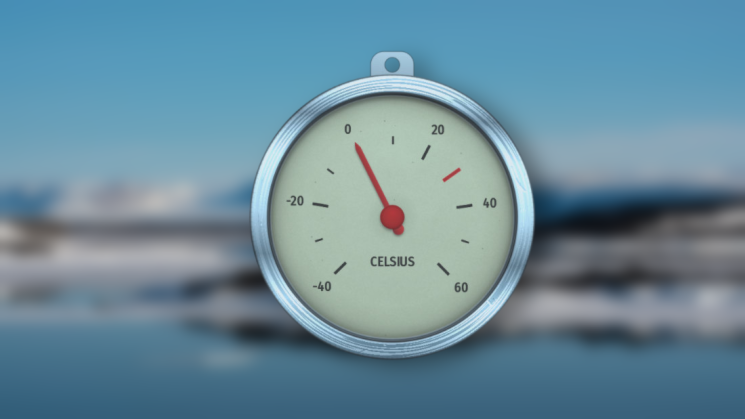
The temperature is 0 °C
